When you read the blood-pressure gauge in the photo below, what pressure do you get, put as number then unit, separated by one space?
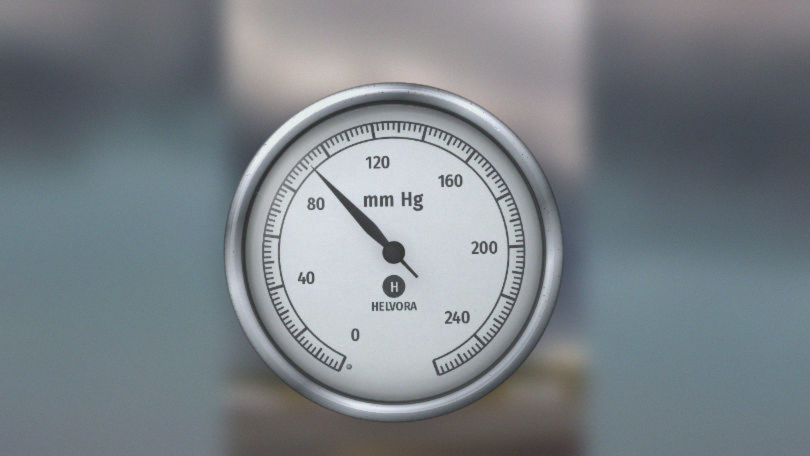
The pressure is 92 mmHg
